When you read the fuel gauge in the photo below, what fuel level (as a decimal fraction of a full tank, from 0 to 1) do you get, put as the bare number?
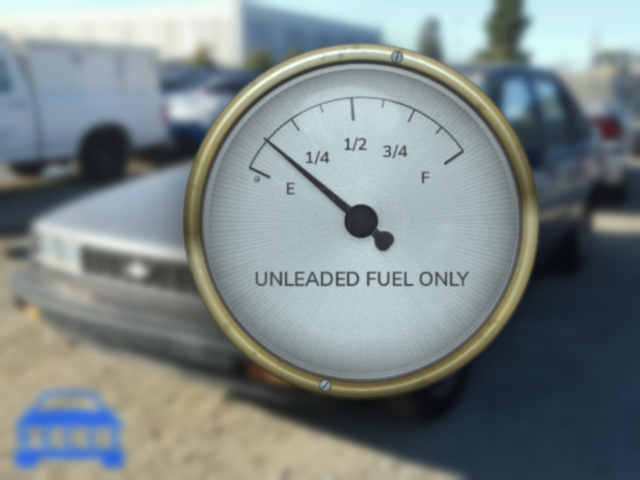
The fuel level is 0.125
